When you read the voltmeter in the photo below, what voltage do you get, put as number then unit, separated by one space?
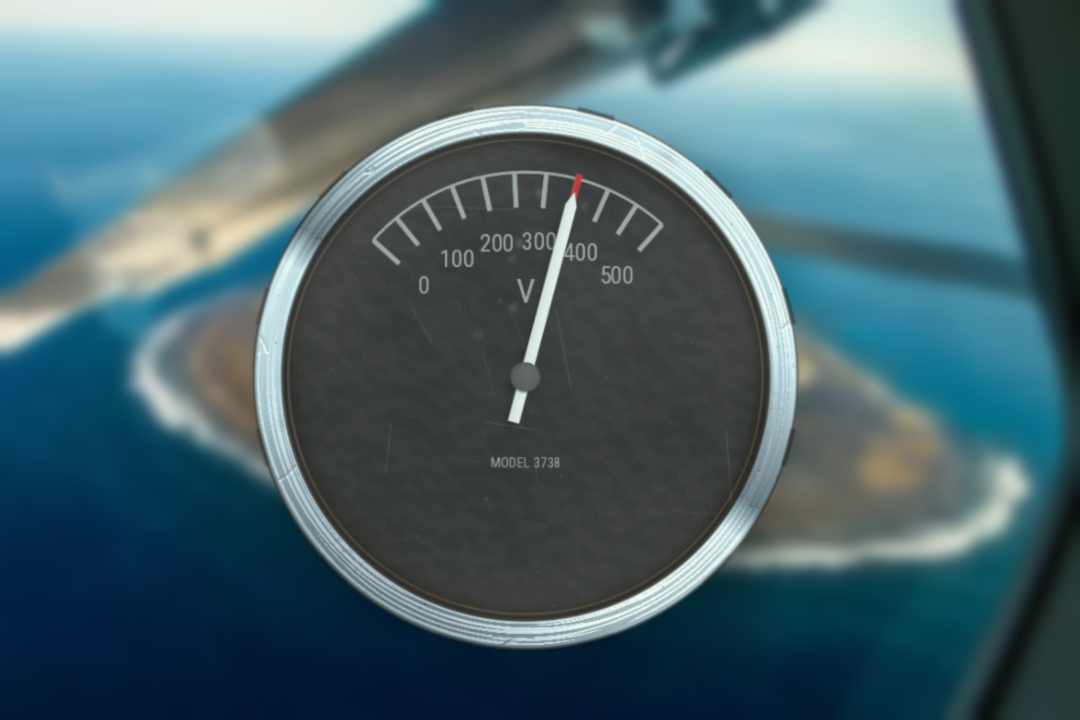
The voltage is 350 V
